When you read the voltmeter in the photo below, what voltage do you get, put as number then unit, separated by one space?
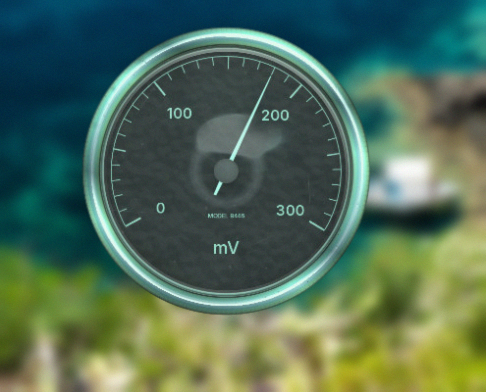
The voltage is 180 mV
